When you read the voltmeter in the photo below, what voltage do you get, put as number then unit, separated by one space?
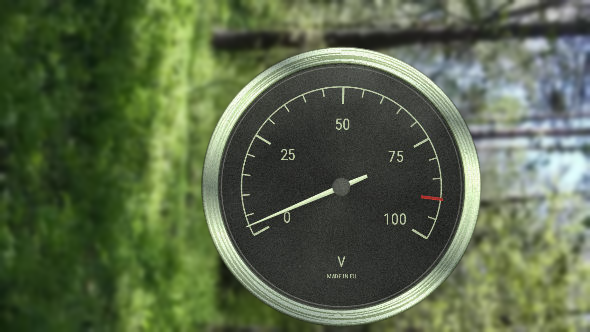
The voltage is 2.5 V
